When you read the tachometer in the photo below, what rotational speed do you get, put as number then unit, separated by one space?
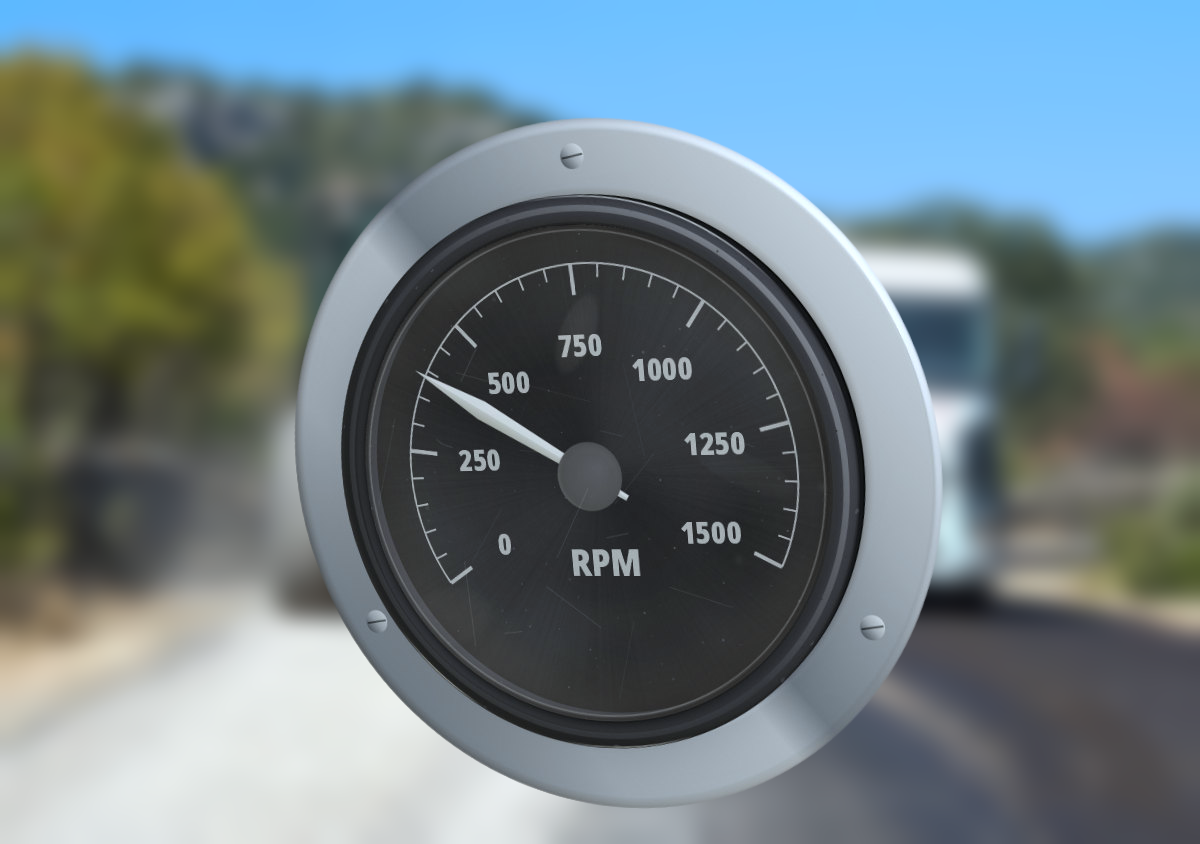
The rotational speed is 400 rpm
